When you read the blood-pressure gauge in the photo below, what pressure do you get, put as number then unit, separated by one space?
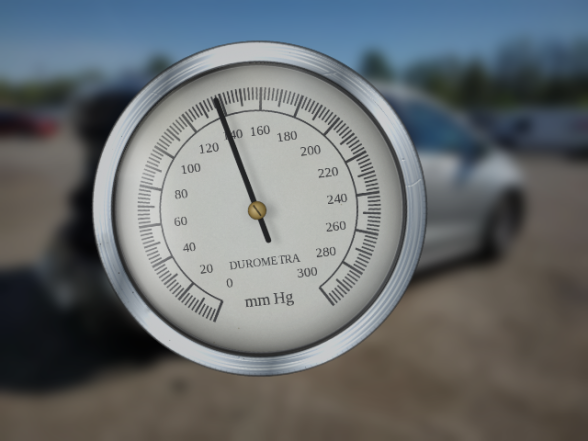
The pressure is 138 mmHg
